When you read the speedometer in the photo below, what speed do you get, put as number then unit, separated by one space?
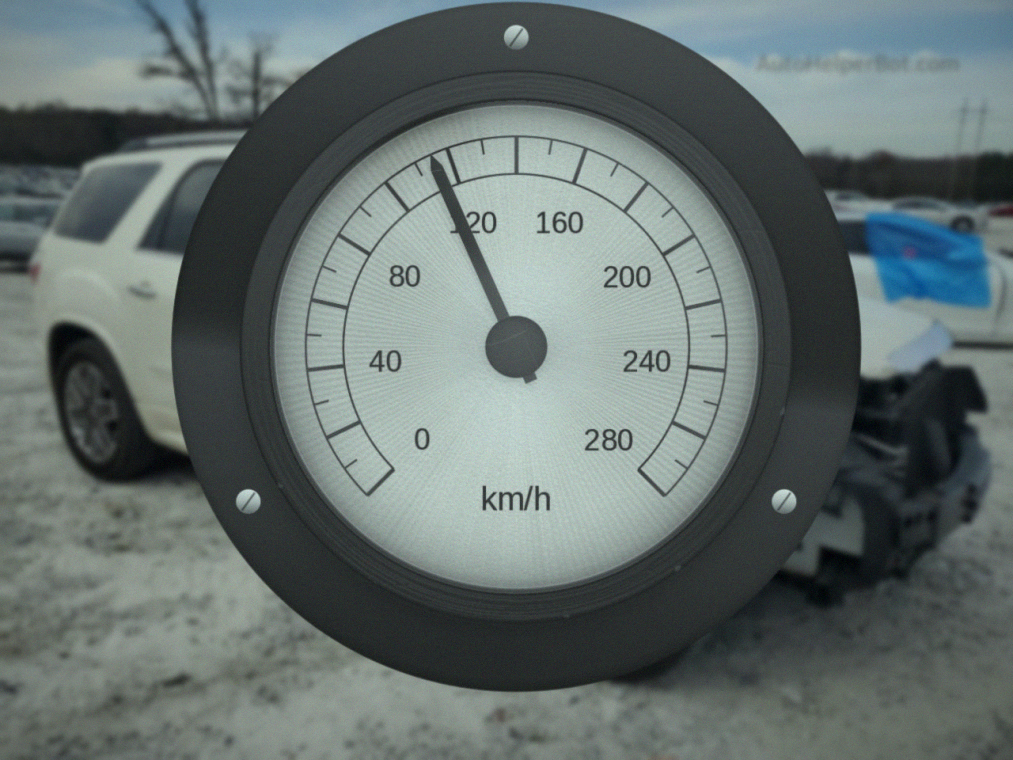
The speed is 115 km/h
